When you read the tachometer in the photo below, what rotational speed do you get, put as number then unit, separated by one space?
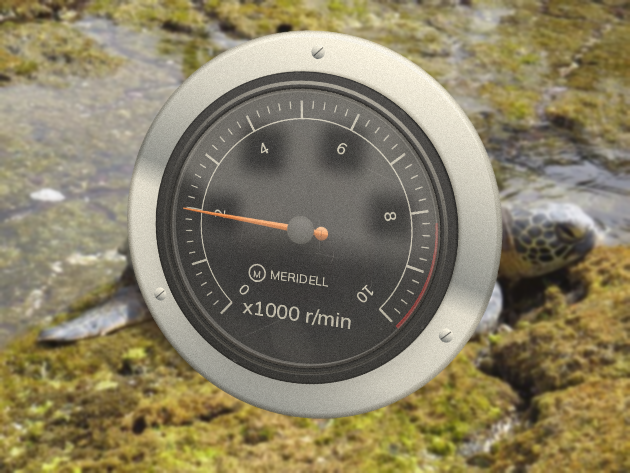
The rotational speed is 2000 rpm
